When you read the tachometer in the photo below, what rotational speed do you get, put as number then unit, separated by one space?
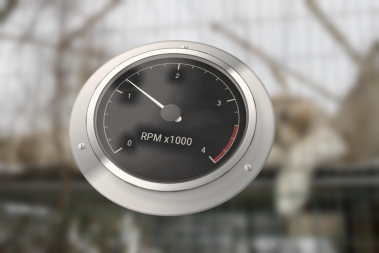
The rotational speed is 1200 rpm
